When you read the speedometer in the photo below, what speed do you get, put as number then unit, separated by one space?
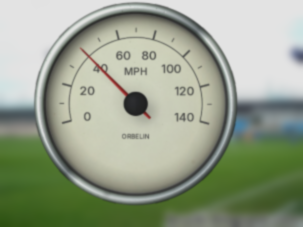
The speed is 40 mph
